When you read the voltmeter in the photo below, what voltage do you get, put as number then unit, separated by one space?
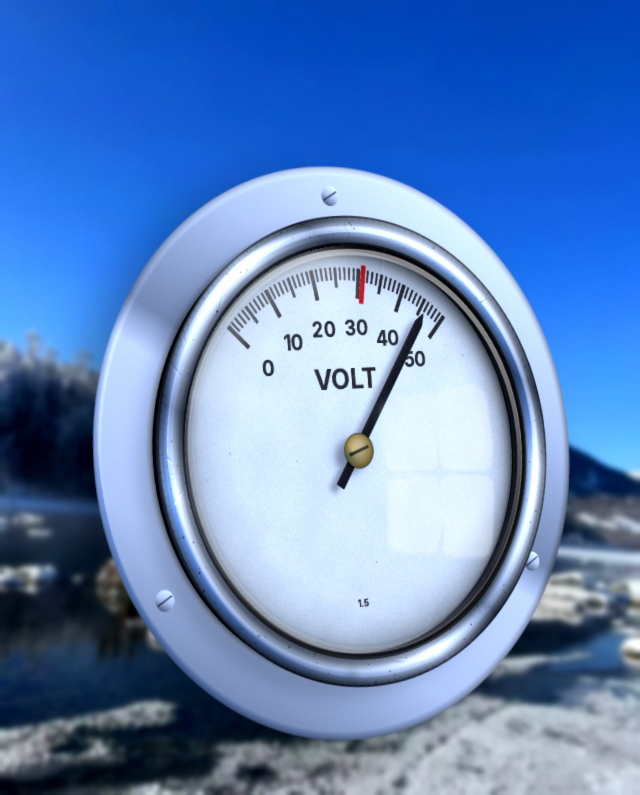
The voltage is 45 V
